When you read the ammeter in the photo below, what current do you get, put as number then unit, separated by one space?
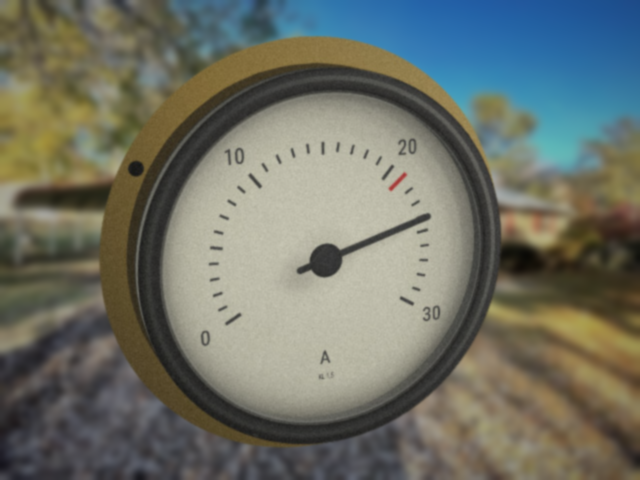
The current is 24 A
